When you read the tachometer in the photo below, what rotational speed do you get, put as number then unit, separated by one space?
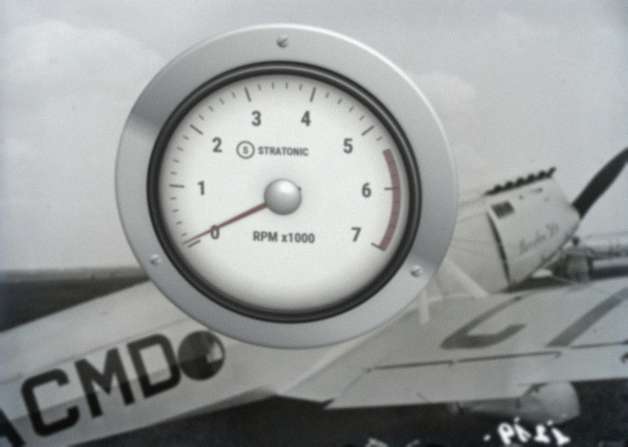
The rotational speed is 100 rpm
